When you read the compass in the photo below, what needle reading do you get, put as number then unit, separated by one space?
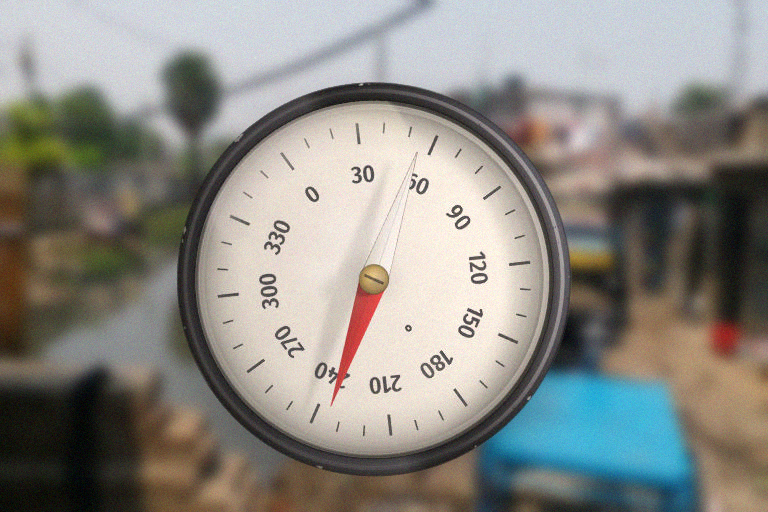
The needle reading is 235 °
